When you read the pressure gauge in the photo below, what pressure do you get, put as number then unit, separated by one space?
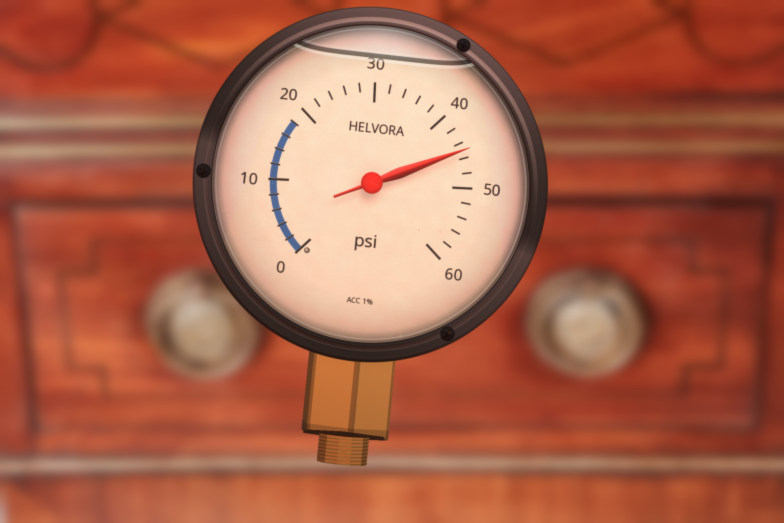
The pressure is 45 psi
